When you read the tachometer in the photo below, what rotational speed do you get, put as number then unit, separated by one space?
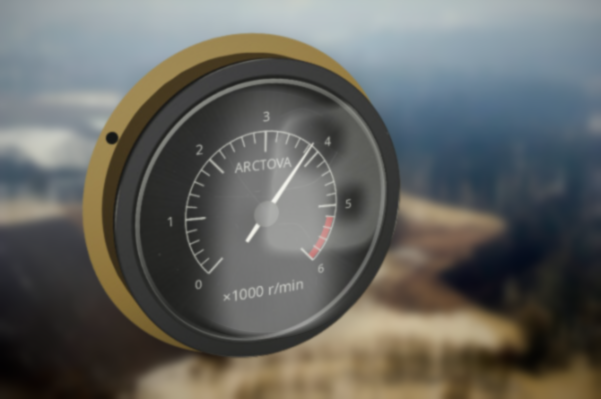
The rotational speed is 3800 rpm
